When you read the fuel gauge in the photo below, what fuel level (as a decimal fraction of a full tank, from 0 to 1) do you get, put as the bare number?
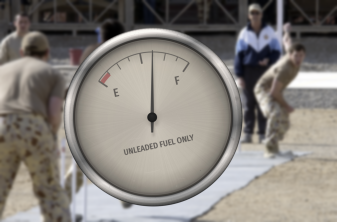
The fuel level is 0.625
